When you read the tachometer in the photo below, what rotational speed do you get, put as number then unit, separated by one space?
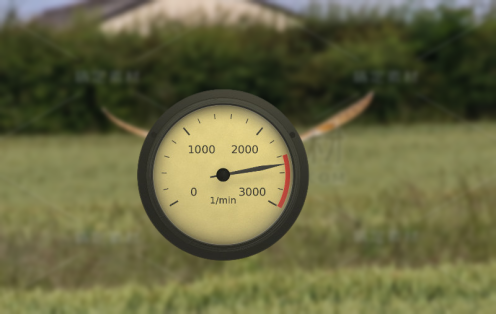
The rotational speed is 2500 rpm
